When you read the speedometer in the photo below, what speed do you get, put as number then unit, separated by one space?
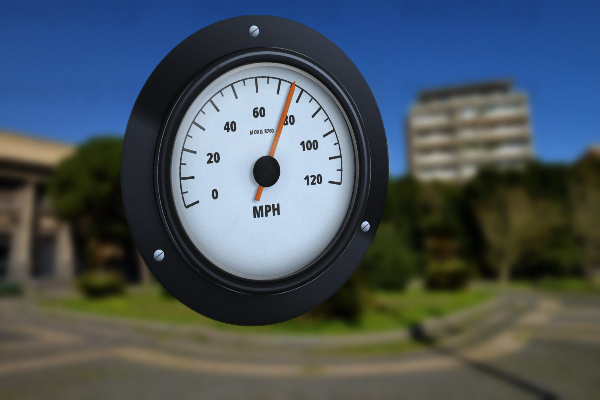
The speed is 75 mph
